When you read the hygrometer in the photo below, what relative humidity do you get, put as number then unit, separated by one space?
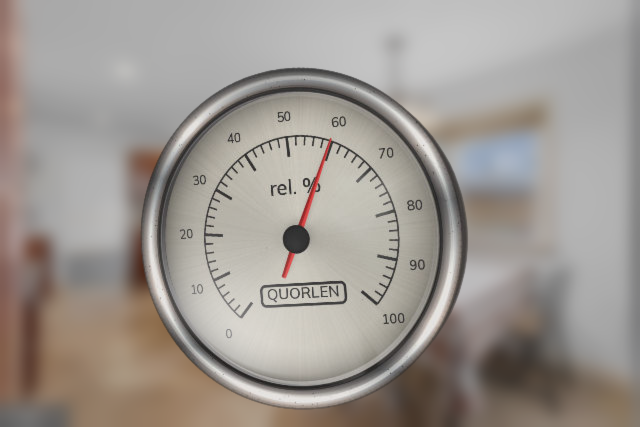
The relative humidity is 60 %
